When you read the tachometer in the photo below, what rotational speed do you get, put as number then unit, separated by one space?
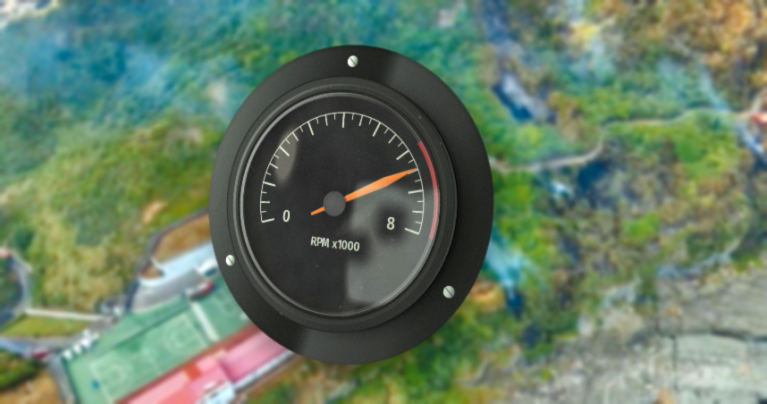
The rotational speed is 6500 rpm
